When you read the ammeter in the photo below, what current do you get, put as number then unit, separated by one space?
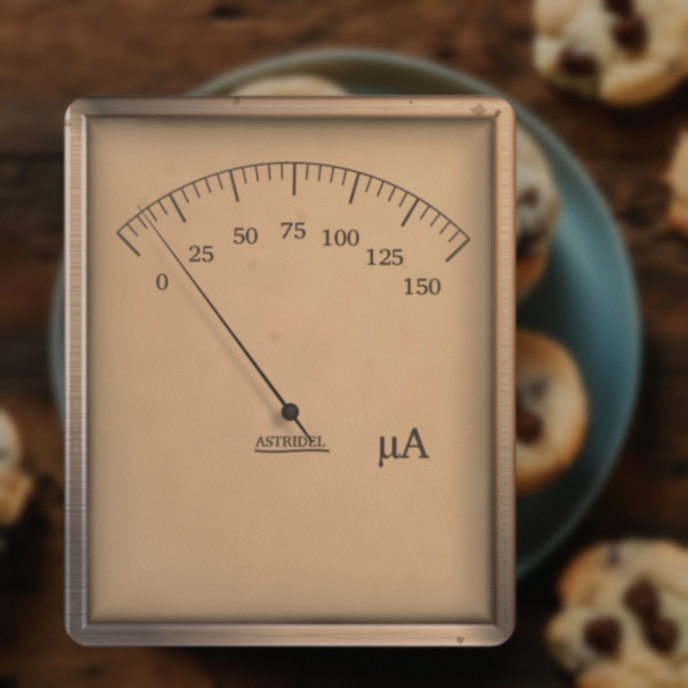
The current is 12.5 µA
